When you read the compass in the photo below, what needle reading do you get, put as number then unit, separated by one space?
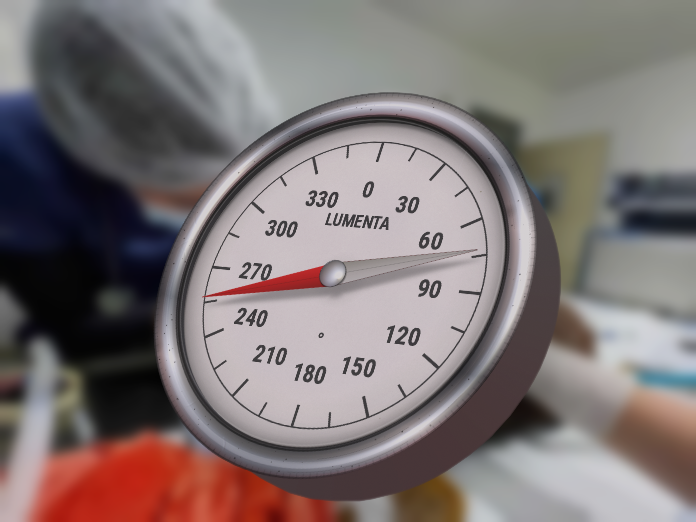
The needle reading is 255 °
